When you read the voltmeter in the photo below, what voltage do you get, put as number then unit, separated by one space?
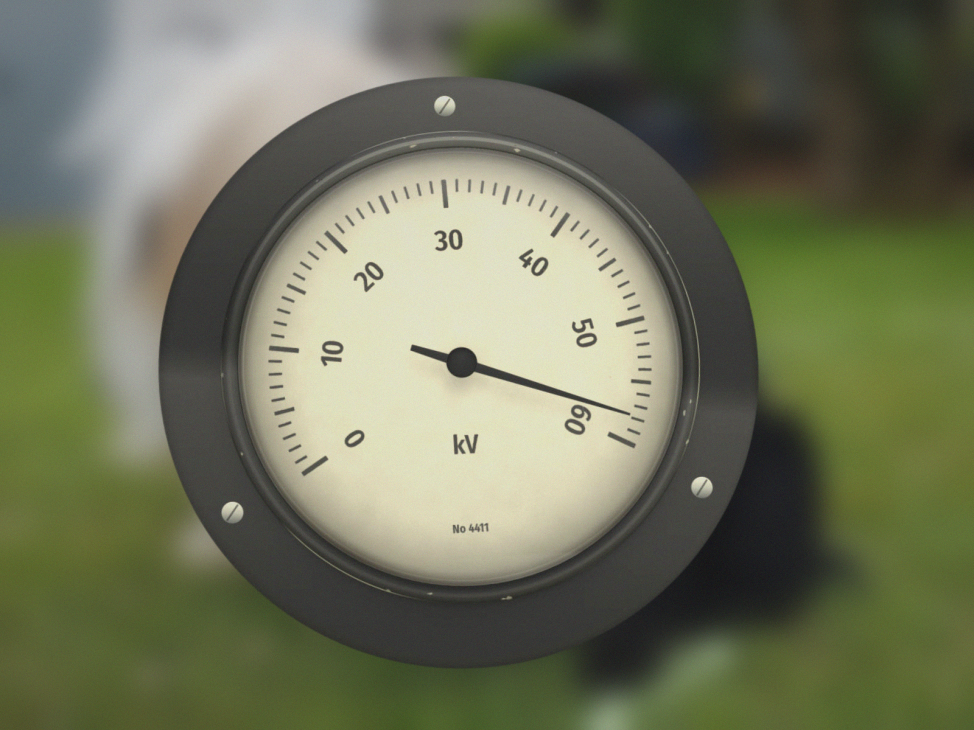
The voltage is 58 kV
